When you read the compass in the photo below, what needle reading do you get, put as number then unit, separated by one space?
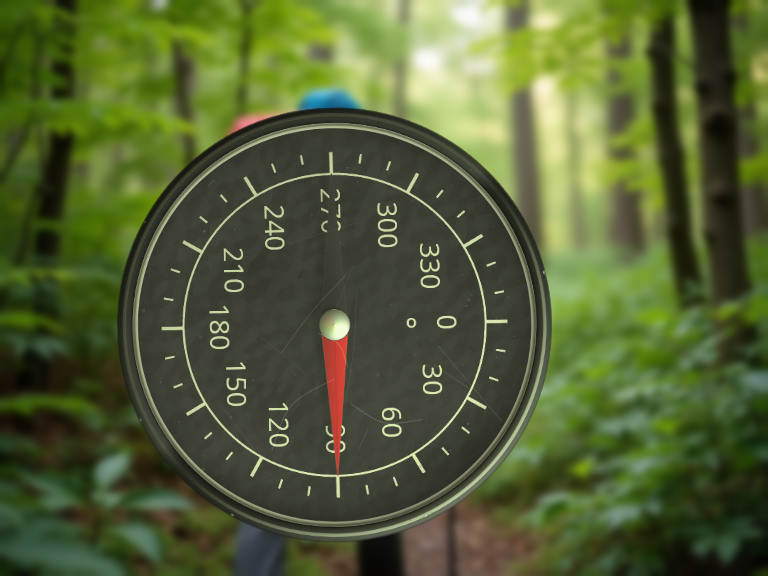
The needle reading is 90 °
